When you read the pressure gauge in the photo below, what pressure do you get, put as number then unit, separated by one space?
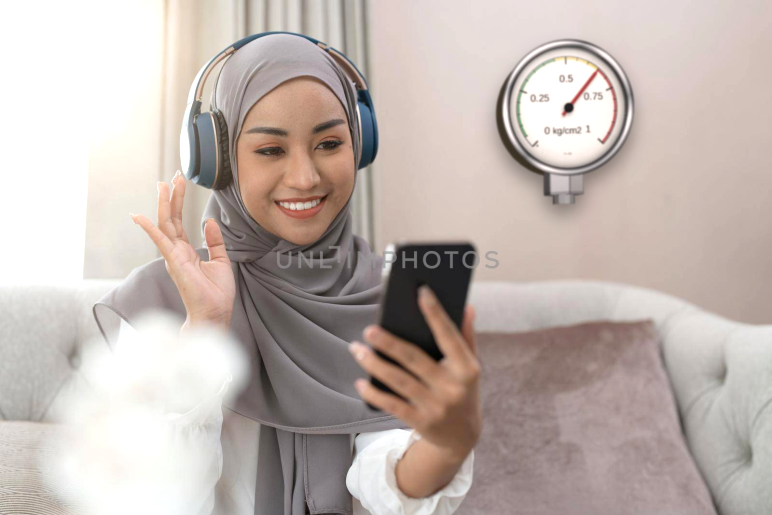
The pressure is 0.65 kg/cm²
